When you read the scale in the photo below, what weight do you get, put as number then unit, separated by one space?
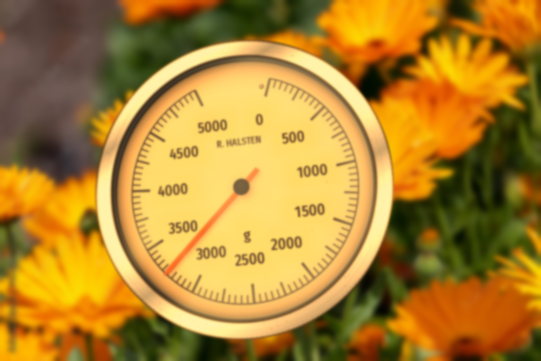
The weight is 3250 g
